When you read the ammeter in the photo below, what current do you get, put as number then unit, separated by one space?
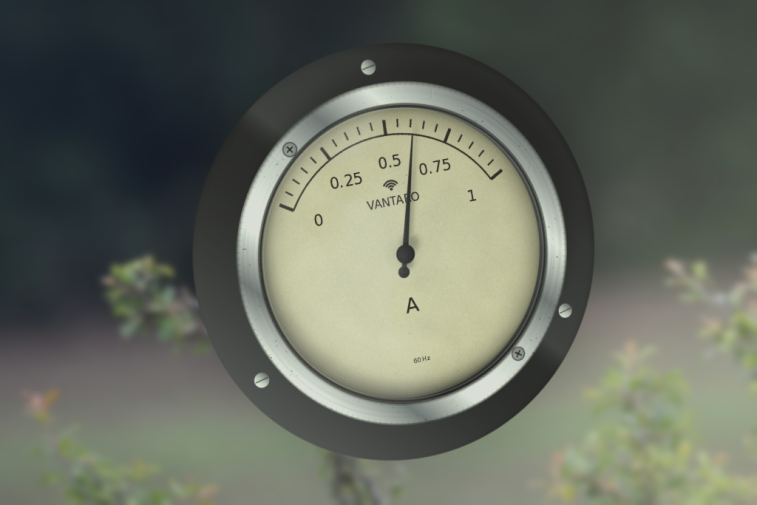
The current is 0.6 A
